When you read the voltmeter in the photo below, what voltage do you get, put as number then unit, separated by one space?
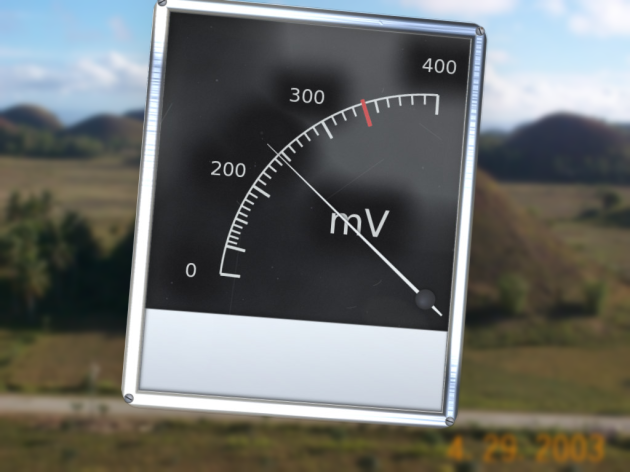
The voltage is 245 mV
